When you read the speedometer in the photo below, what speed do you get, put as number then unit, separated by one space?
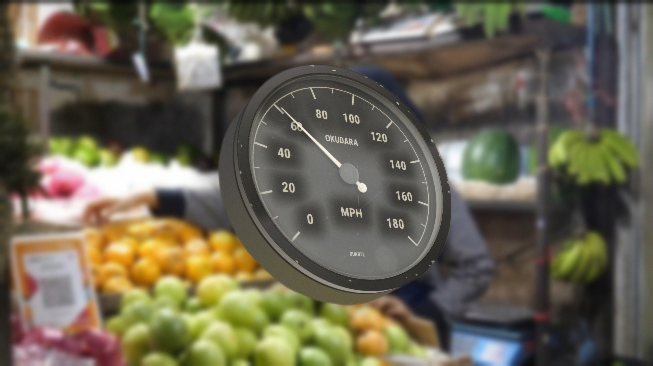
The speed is 60 mph
